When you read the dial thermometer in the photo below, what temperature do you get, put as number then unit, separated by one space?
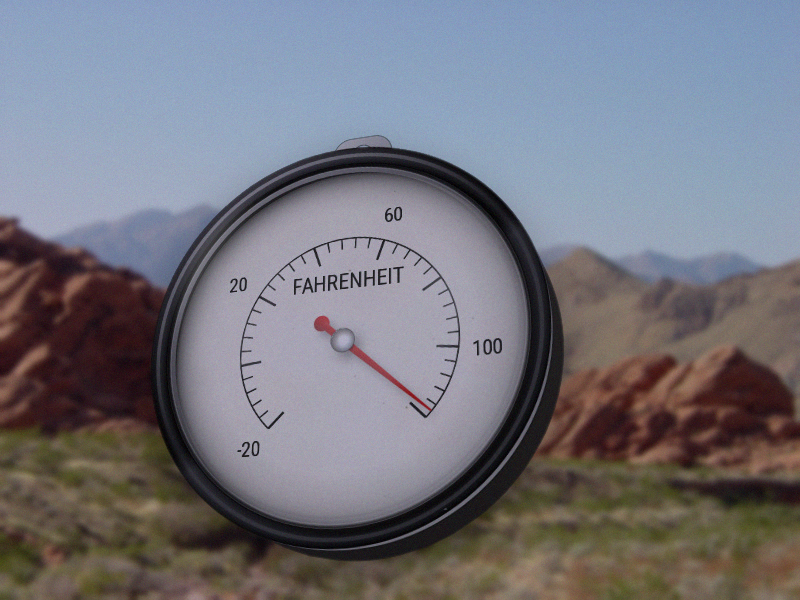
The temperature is 118 °F
